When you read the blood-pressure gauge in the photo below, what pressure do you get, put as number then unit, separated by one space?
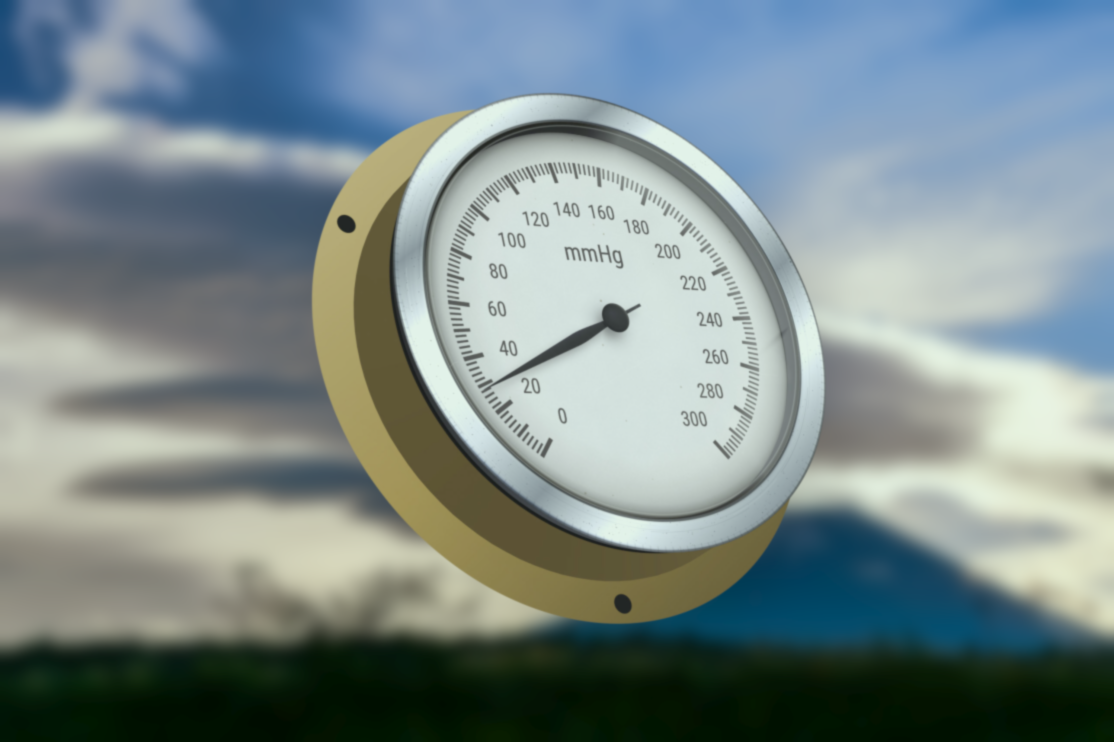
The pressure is 28 mmHg
